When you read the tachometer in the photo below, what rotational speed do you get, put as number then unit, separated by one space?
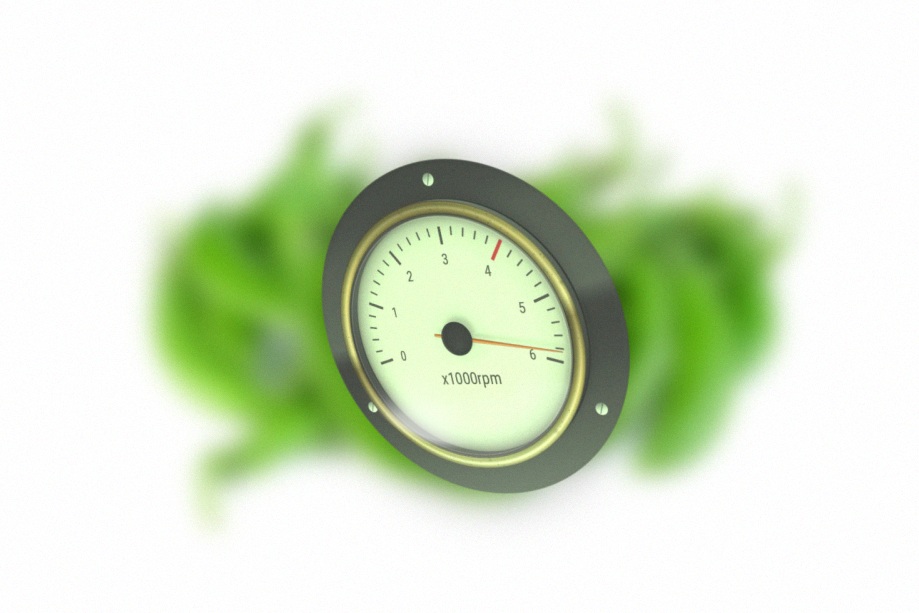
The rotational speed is 5800 rpm
